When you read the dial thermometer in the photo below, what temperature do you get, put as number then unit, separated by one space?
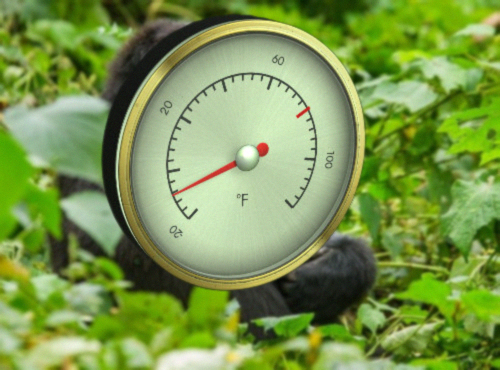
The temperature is -8 °F
